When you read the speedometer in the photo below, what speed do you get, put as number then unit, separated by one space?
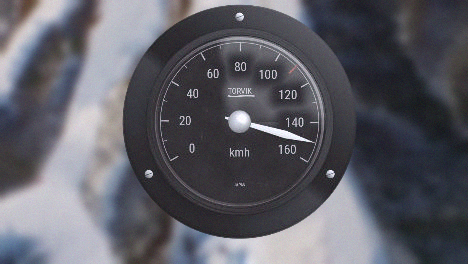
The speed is 150 km/h
